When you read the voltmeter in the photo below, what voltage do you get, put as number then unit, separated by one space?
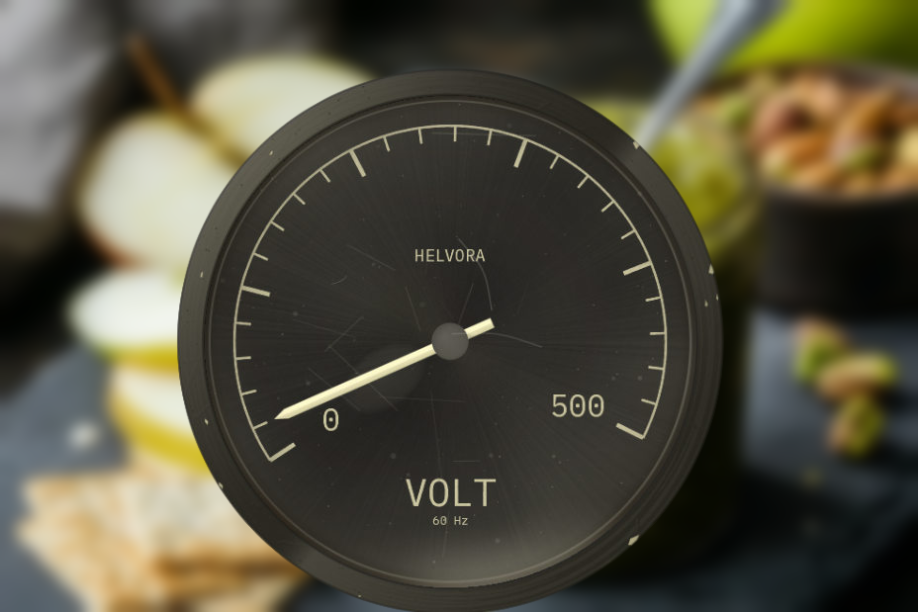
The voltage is 20 V
